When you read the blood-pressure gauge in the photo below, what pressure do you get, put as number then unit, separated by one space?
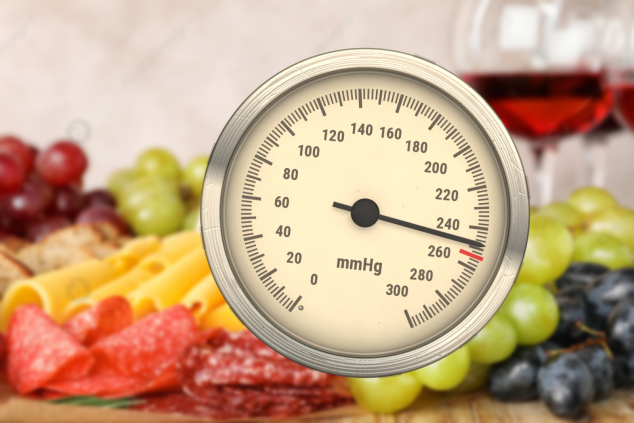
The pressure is 248 mmHg
